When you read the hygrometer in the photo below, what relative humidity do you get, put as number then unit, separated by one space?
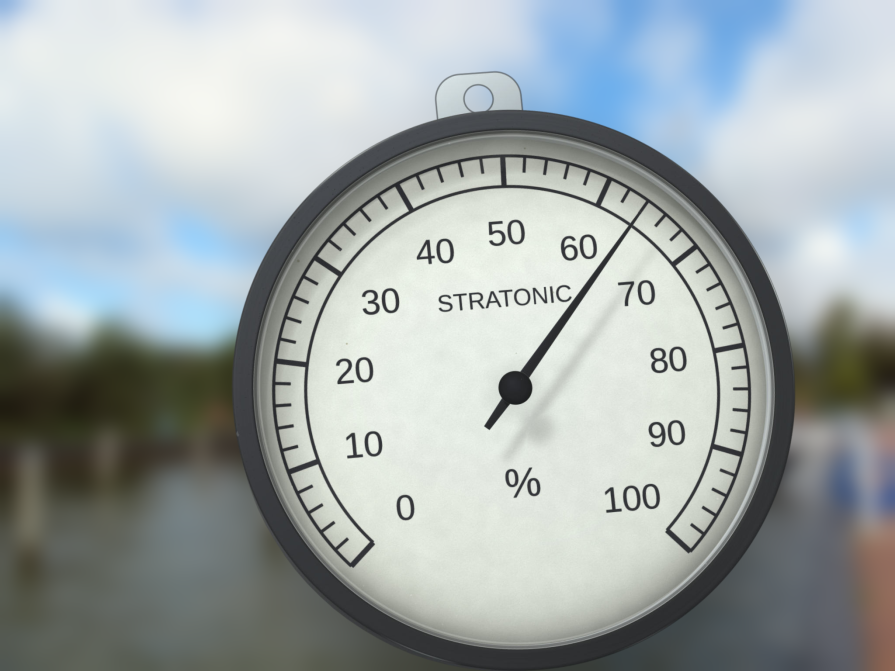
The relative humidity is 64 %
